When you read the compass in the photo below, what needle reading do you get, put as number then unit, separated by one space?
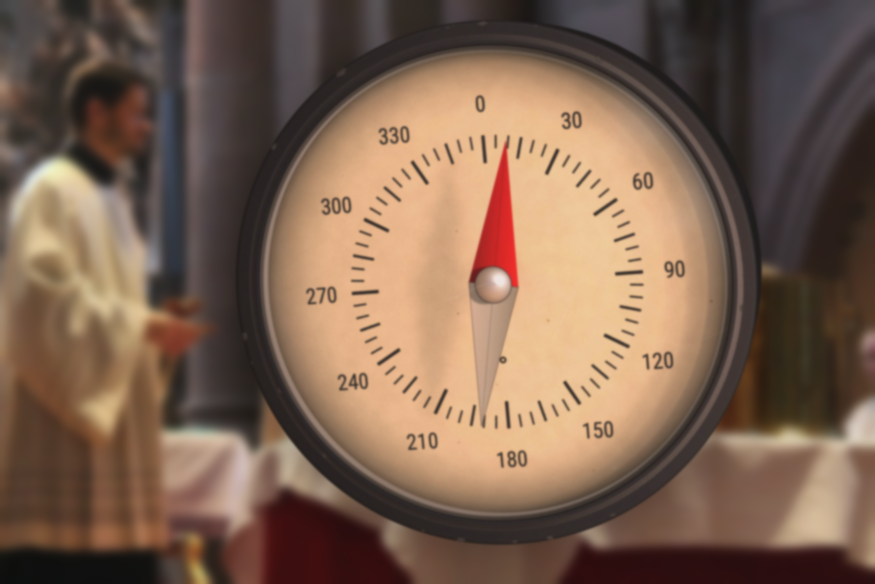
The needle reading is 10 °
